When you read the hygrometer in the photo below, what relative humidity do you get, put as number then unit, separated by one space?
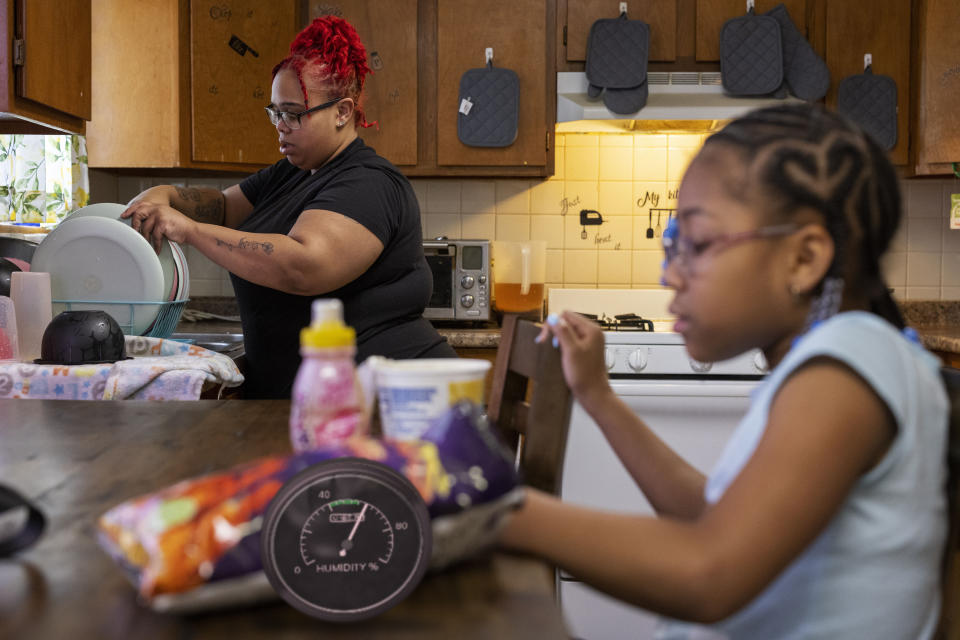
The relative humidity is 60 %
